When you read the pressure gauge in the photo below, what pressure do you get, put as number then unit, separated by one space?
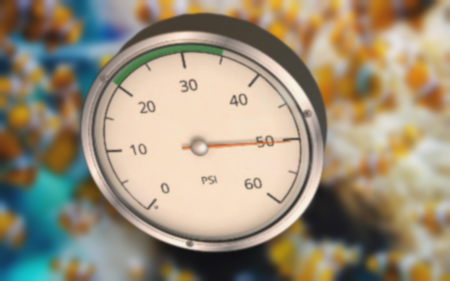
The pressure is 50 psi
